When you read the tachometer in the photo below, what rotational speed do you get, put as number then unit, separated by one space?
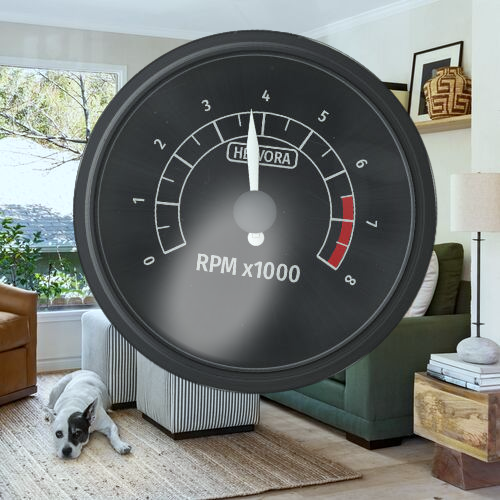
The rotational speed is 3750 rpm
